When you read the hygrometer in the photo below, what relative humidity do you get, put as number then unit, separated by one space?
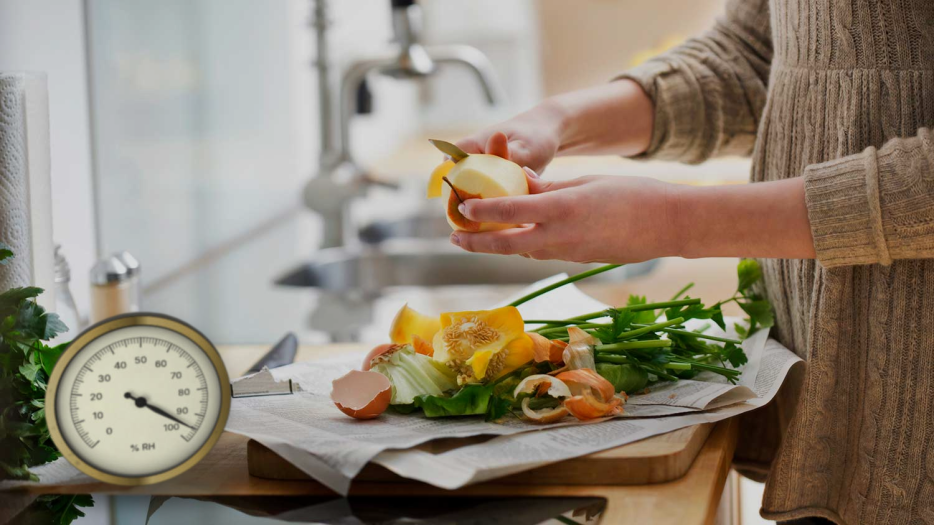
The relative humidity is 95 %
